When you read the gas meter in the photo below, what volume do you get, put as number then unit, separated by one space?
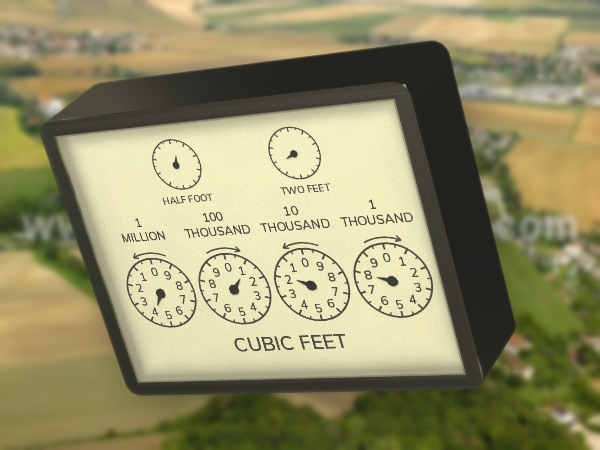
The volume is 411800 ft³
